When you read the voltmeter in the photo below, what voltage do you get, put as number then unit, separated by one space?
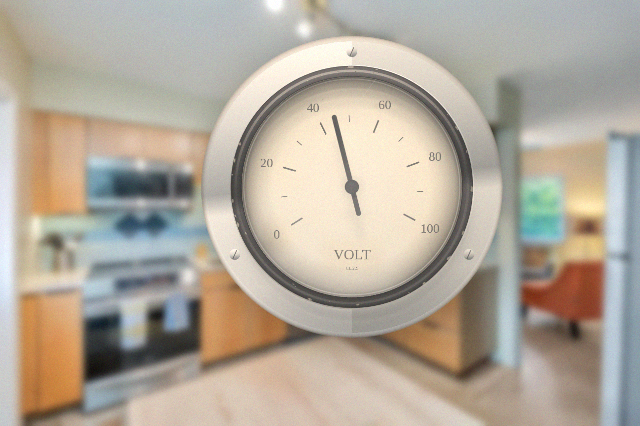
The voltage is 45 V
